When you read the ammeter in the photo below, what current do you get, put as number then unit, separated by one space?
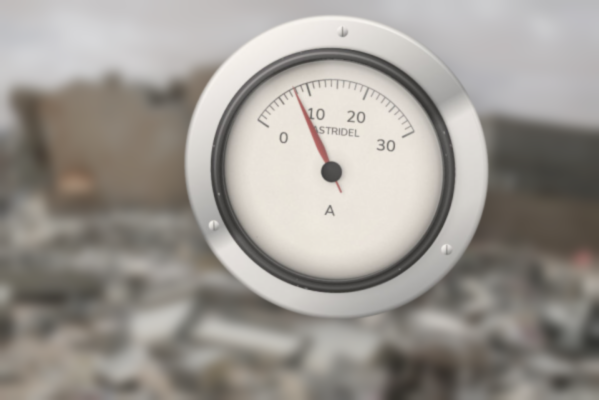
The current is 8 A
